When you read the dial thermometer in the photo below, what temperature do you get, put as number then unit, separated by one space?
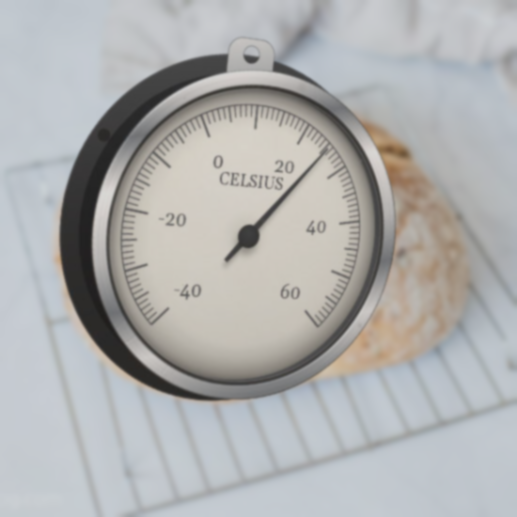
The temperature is 25 °C
